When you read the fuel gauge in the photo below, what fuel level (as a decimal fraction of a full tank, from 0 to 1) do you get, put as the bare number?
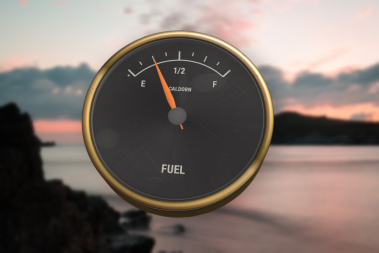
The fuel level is 0.25
